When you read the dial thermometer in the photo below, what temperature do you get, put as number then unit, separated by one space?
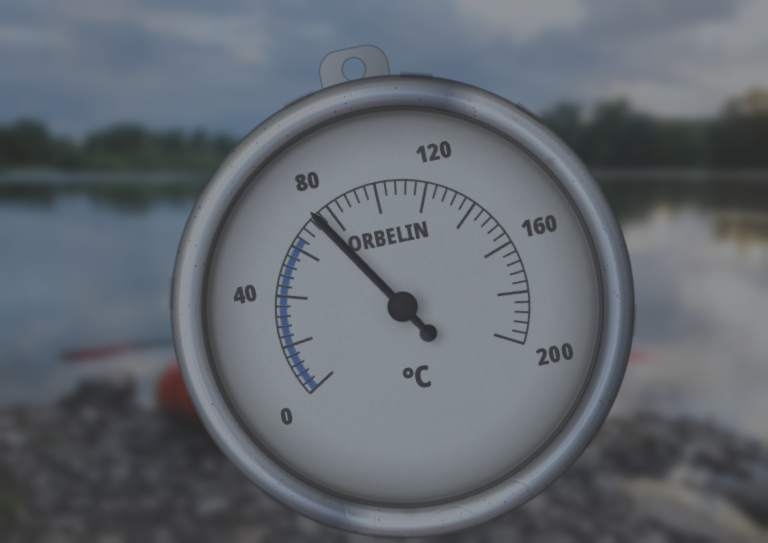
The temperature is 74 °C
